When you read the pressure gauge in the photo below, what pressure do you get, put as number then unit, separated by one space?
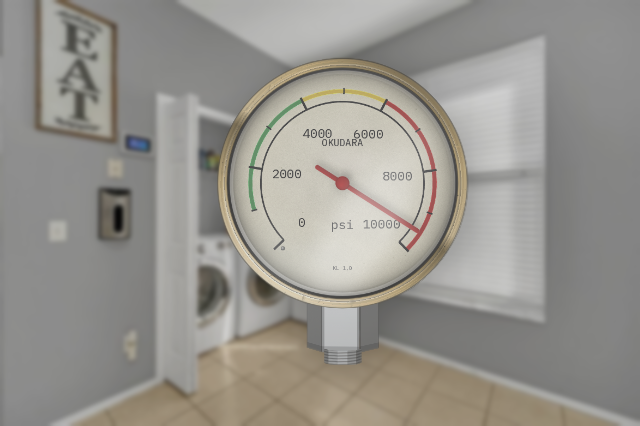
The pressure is 9500 psi
